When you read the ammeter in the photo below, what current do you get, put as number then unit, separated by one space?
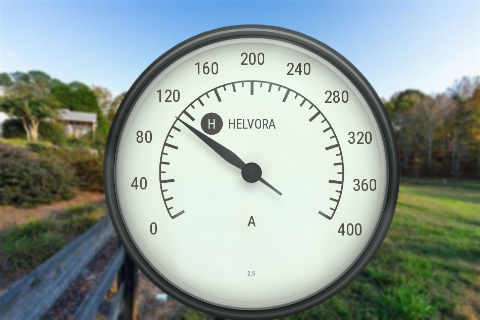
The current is 110 A
